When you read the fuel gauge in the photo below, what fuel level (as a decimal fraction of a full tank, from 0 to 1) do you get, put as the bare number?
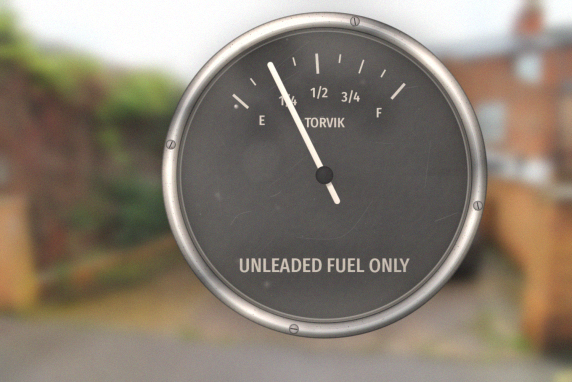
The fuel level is 0.25
